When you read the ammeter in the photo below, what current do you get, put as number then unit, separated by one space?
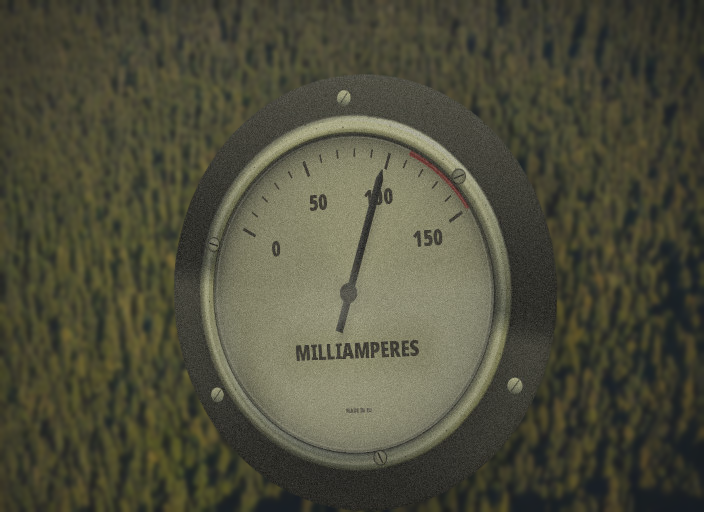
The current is 100 mA
